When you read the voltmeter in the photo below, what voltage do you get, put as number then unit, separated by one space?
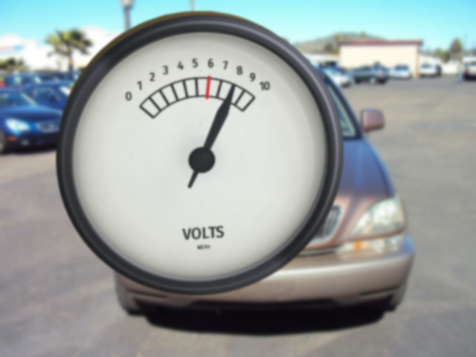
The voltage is 8 V
